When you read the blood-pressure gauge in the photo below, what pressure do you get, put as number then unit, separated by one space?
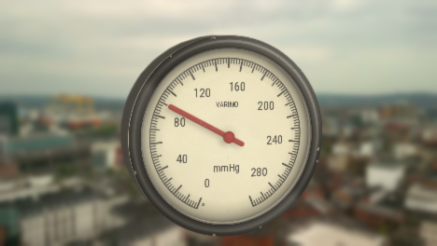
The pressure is 90 mmHg
